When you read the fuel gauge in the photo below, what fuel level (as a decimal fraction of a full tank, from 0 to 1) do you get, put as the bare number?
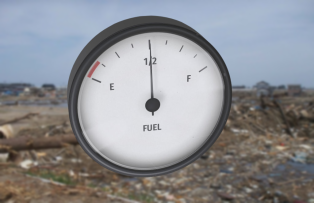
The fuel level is 0.5
